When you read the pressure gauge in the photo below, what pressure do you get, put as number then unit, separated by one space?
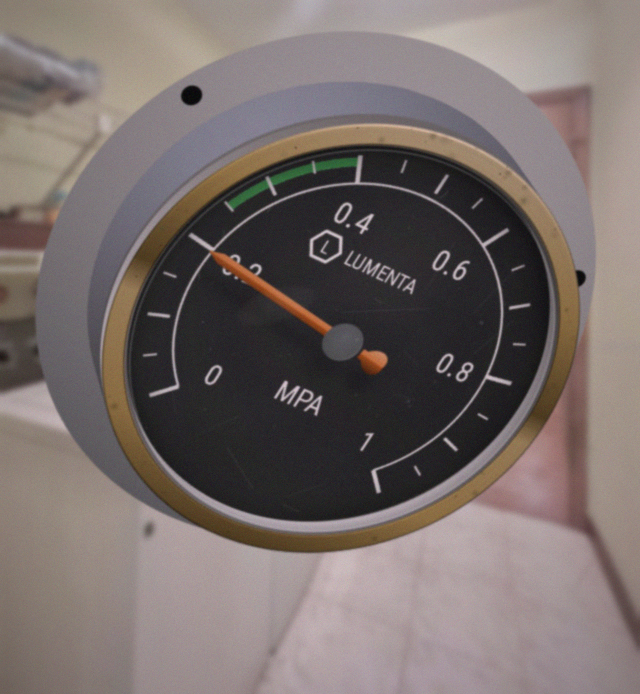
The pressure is 0.2 MPa
